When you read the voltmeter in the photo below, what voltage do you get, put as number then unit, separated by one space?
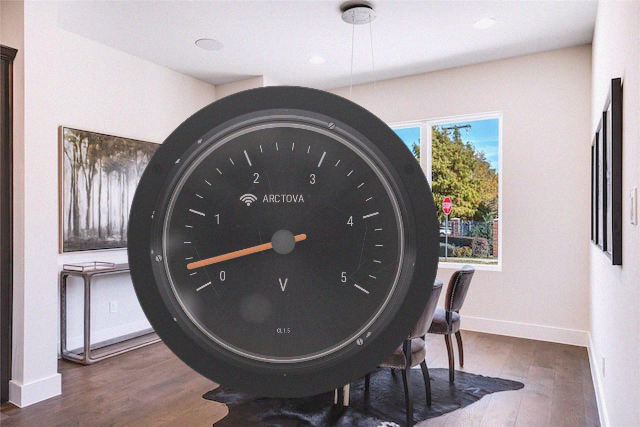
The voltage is 0.3 V
